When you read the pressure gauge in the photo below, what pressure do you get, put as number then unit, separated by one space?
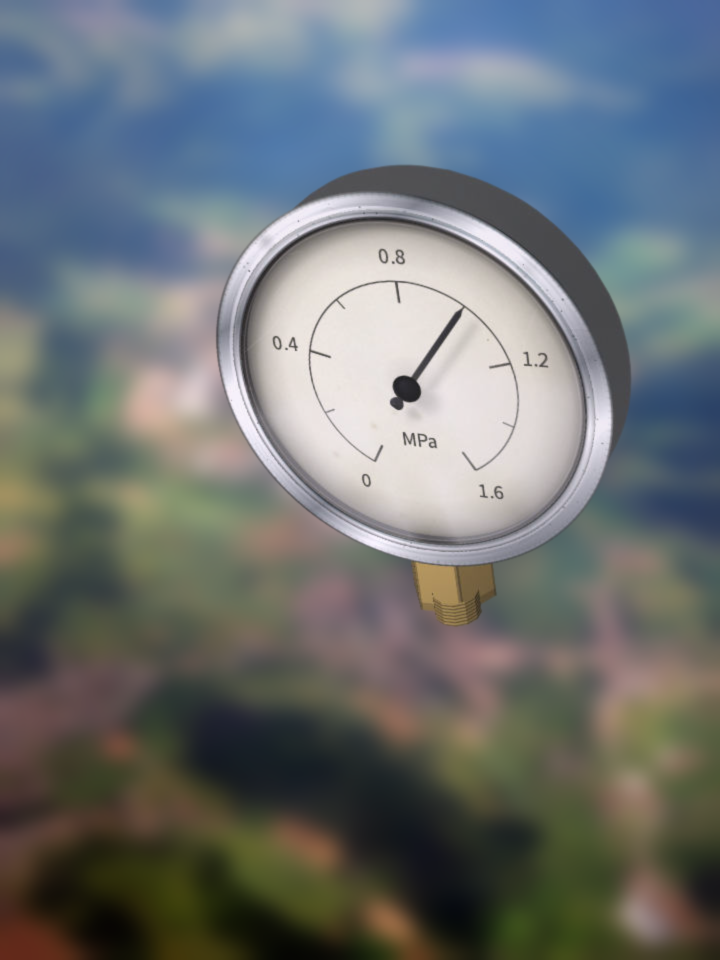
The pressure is 1 MPa
